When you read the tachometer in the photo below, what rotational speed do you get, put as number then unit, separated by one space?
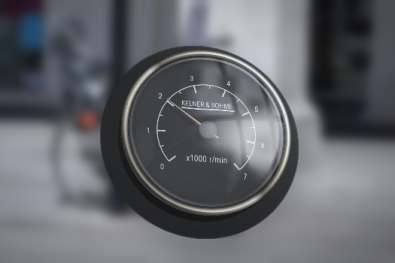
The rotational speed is 2000 rpm
